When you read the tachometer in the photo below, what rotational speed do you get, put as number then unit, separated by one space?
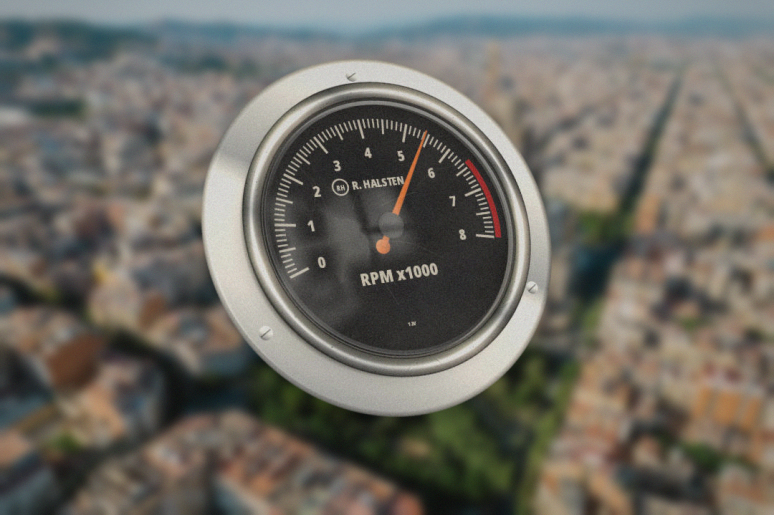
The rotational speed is 5400 rpm
